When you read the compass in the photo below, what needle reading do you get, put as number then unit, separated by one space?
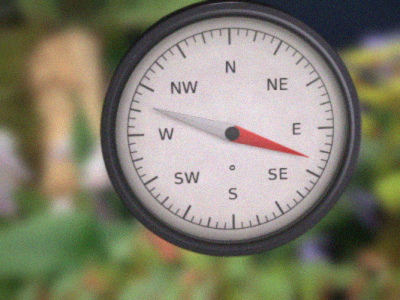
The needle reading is 110 °
